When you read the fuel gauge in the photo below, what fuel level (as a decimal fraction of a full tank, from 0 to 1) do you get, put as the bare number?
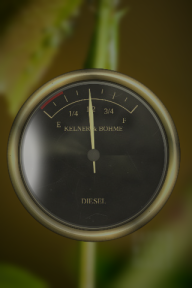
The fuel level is 0.5
